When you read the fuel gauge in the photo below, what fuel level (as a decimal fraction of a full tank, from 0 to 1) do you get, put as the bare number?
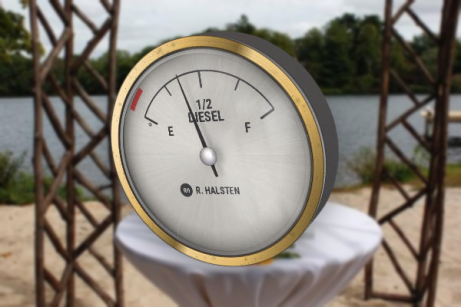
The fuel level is 0.375
